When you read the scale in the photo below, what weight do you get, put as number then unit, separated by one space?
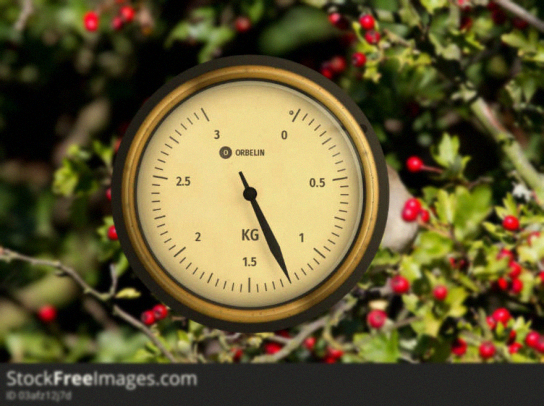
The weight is 1.25 kg
